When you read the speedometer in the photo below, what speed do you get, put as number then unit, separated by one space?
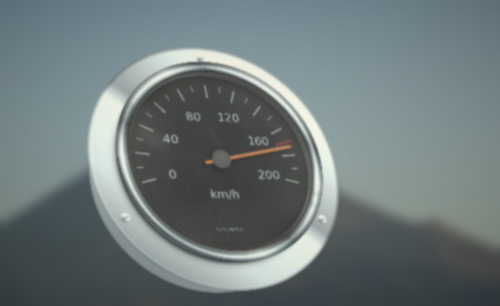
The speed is 175 km/h
